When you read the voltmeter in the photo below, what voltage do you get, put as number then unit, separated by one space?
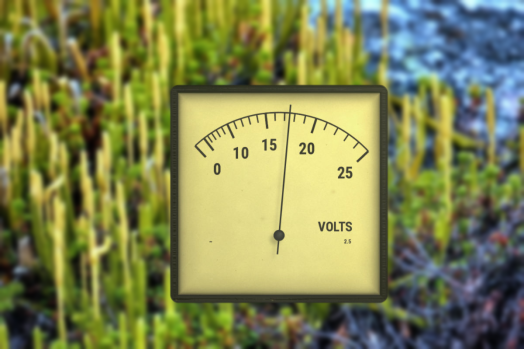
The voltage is 17.5 V
